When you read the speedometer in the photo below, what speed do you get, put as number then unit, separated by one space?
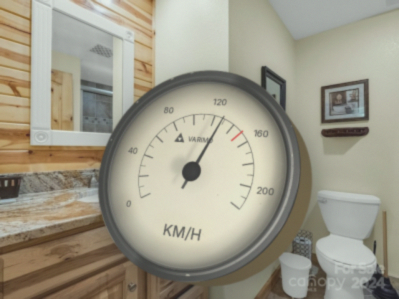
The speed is 130 km/h
